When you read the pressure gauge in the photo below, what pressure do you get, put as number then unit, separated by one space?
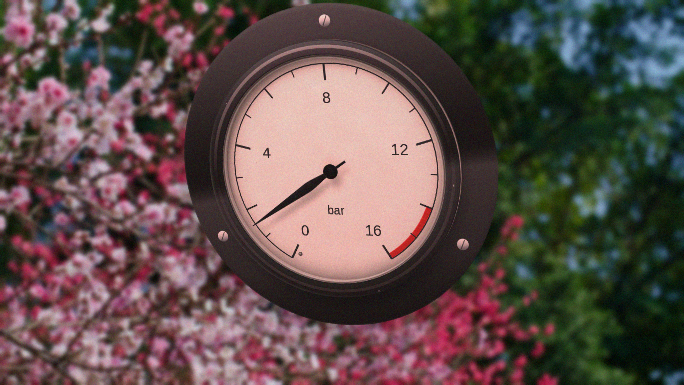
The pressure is 1.5 bar
